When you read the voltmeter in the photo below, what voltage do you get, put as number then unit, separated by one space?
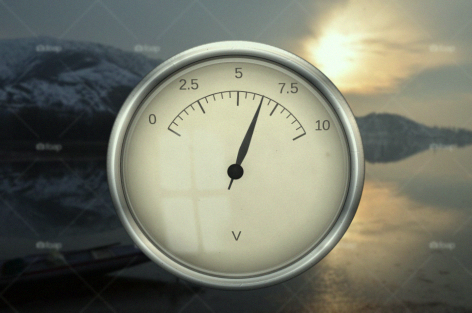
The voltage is 6.5 V
